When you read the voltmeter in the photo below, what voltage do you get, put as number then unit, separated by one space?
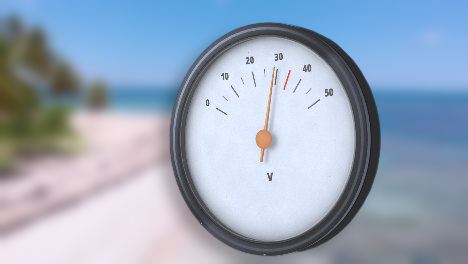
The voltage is 30 V
